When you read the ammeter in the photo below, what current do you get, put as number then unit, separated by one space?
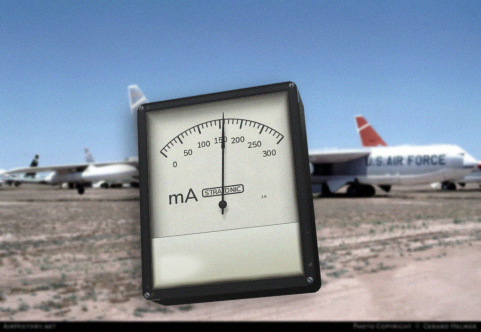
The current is 160 mA
